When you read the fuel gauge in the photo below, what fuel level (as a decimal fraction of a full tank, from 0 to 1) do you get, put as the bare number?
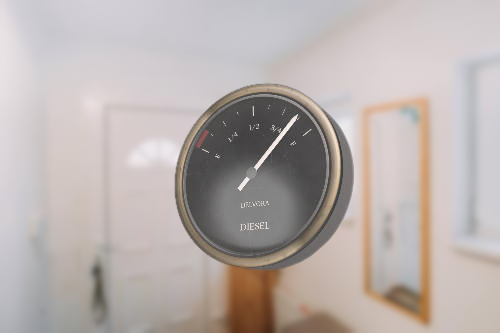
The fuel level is 0.875
